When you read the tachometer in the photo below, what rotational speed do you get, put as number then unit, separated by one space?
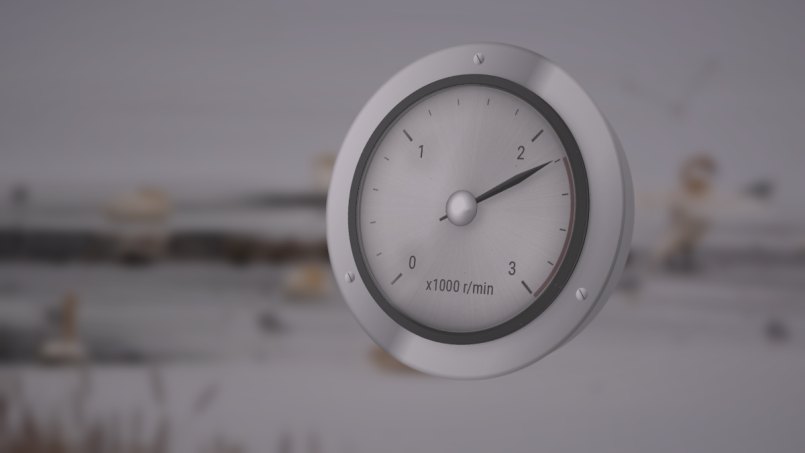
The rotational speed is 2200 rpm
